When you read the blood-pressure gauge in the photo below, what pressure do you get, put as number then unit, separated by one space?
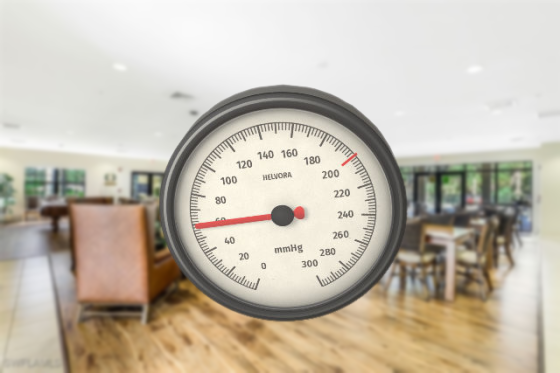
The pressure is 60 mmHg
